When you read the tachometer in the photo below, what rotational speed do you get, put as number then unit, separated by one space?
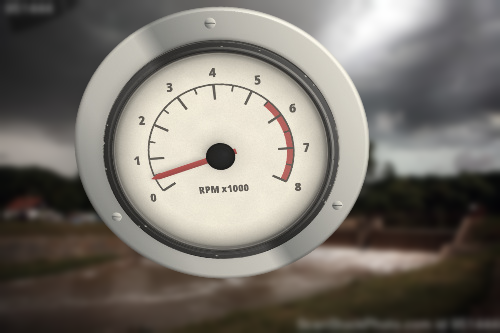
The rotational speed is 500 rpm
